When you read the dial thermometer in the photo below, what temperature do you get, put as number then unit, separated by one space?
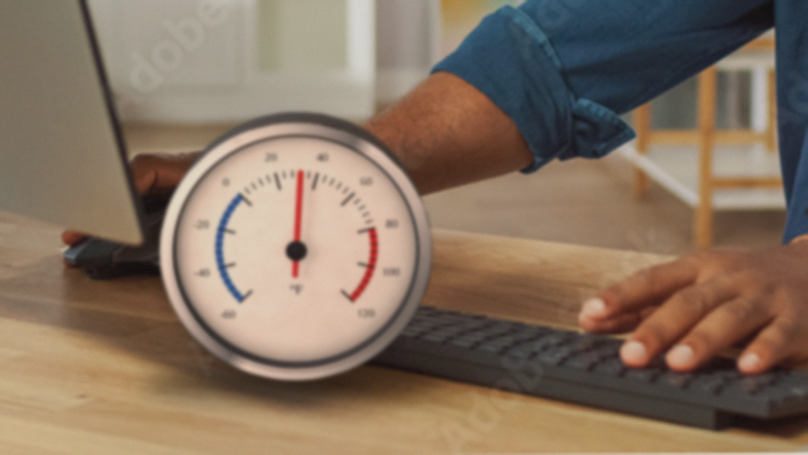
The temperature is 32 °F
